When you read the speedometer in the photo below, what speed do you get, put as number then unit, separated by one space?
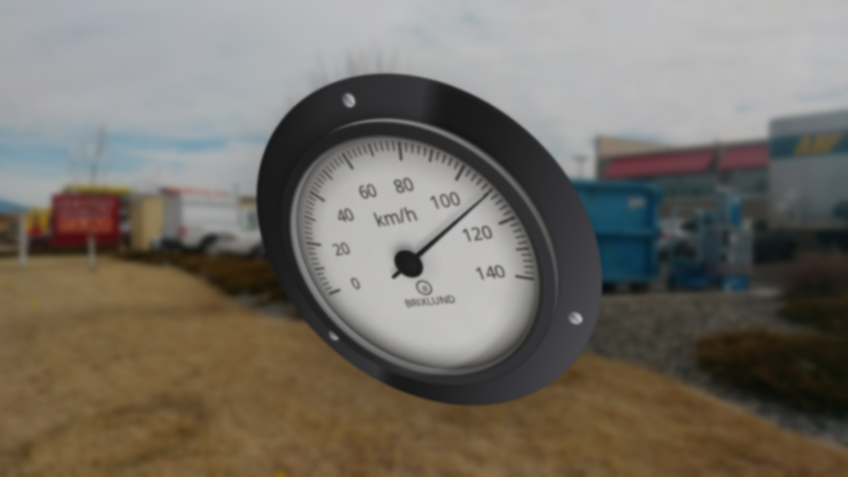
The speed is 110 km/h
